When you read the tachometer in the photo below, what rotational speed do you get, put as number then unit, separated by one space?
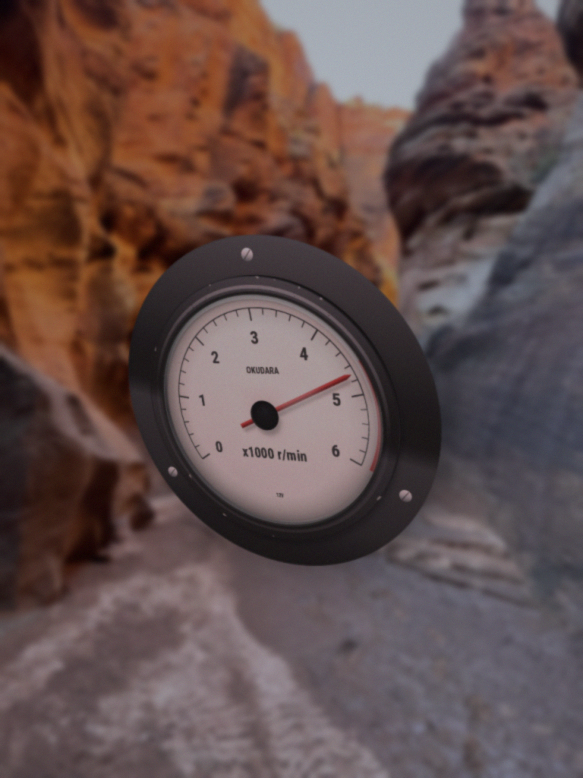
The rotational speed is 4700 rpm
